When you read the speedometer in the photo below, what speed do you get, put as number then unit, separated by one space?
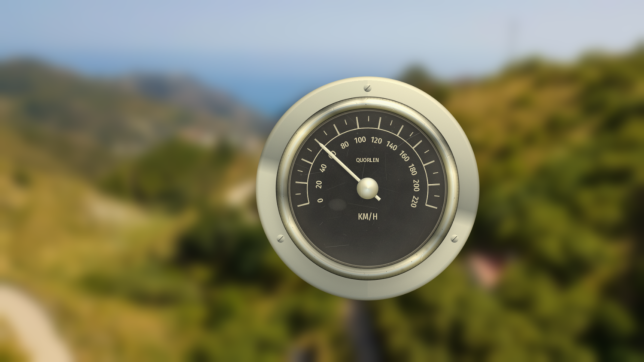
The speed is 60 km/h
